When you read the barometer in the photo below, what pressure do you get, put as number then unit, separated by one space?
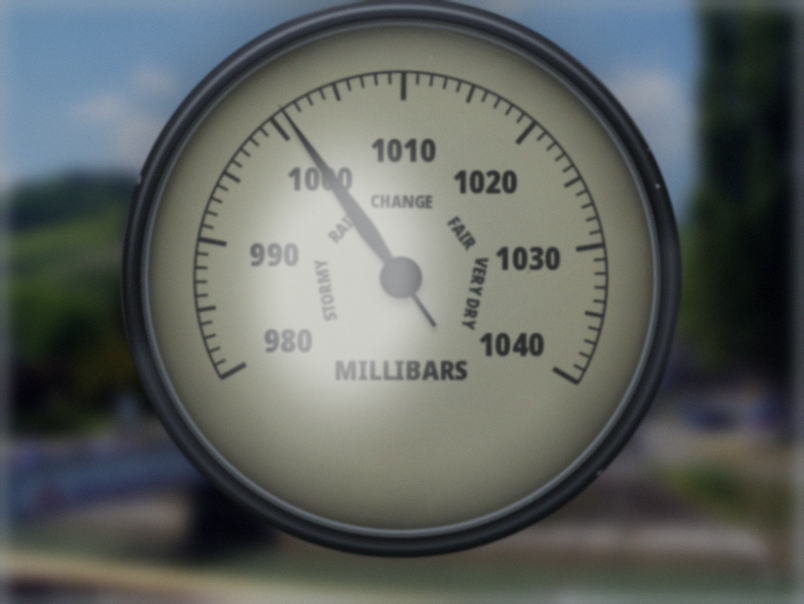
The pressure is 1001 mbar
